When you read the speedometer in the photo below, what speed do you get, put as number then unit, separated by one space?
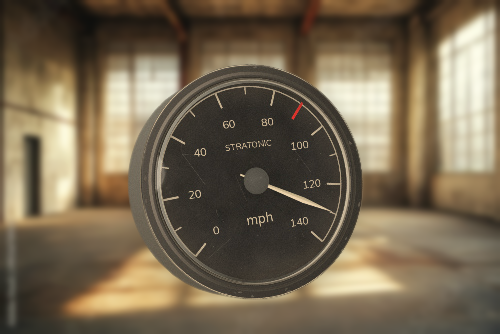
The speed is 130 mph
